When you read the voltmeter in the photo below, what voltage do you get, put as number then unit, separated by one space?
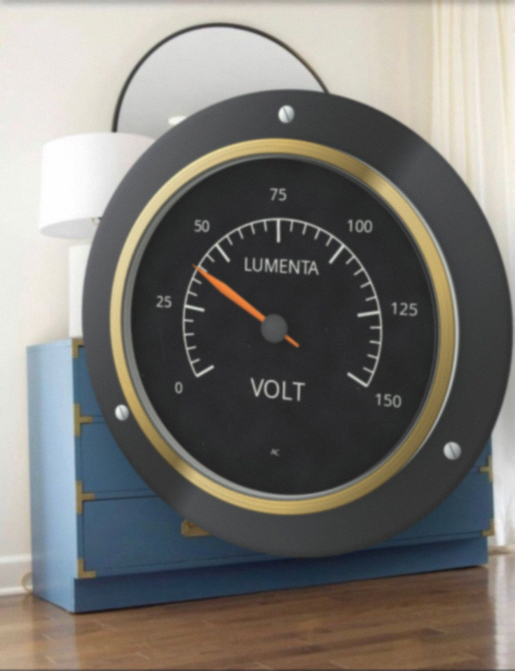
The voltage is 40 V
